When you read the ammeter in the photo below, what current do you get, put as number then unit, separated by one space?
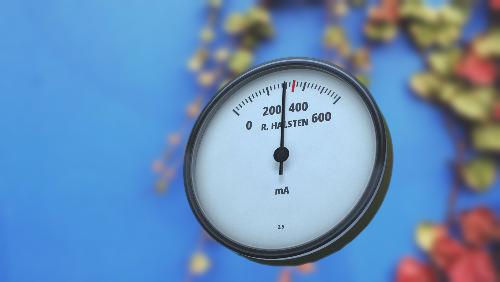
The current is 300 mA
